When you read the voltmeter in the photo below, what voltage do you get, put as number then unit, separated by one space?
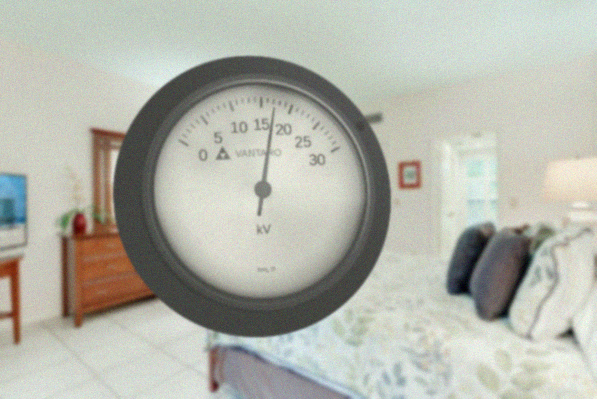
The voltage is 17 kV
